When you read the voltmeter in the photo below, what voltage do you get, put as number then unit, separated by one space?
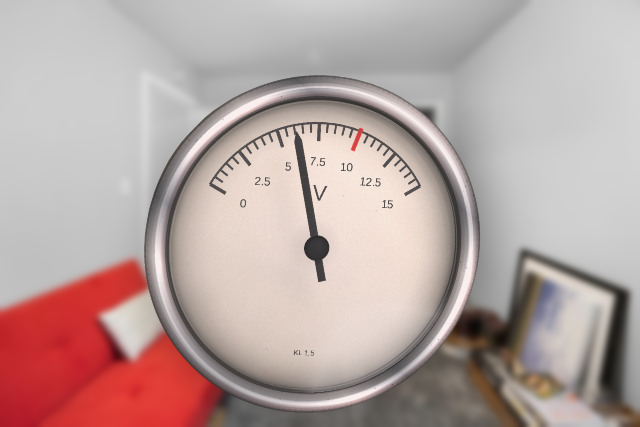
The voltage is 6 V
